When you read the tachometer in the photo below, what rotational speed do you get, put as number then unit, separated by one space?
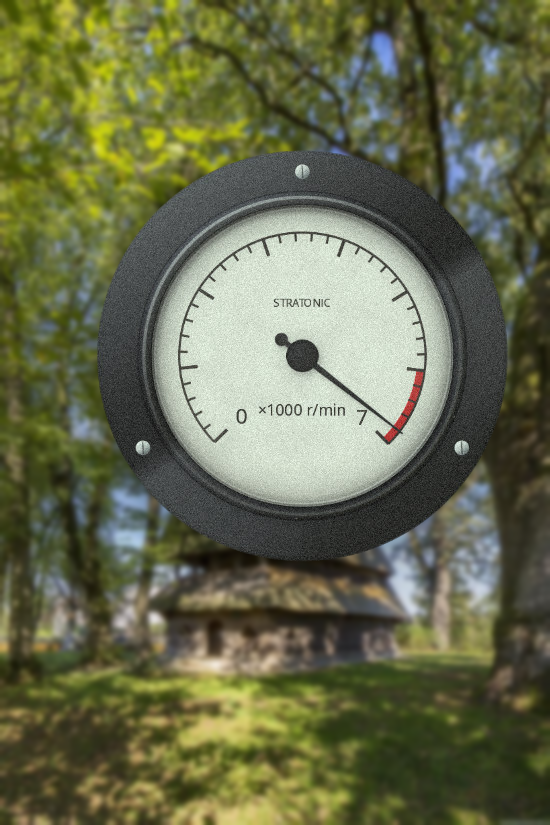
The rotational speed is 6800 rpm
